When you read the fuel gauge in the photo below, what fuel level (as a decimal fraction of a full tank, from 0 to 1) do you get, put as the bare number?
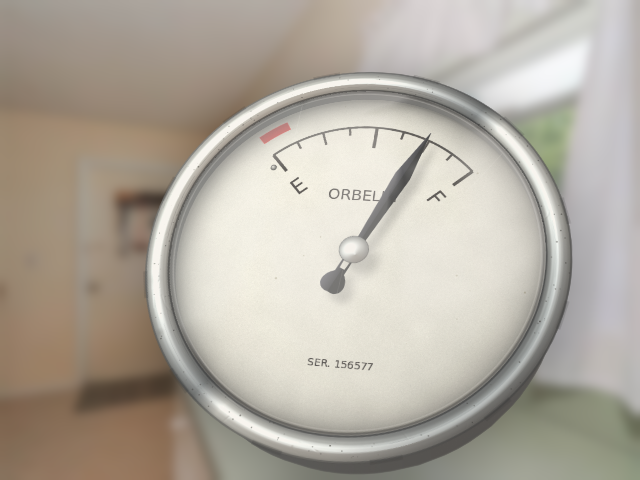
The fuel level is 0.75
